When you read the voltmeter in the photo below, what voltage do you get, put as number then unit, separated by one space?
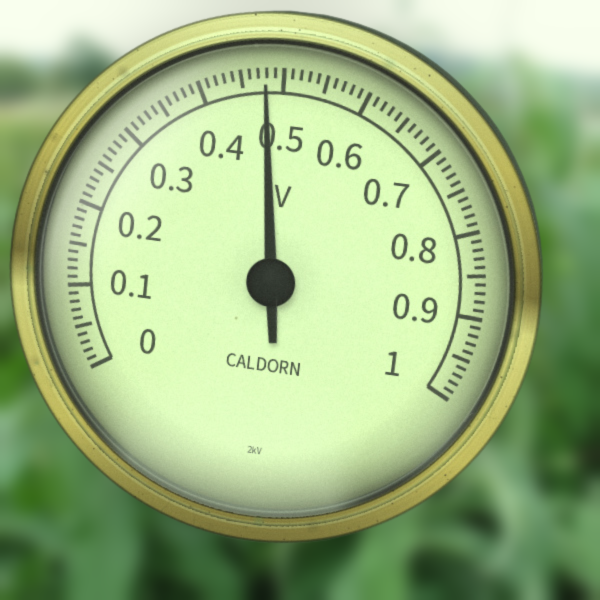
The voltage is 0.48 V
